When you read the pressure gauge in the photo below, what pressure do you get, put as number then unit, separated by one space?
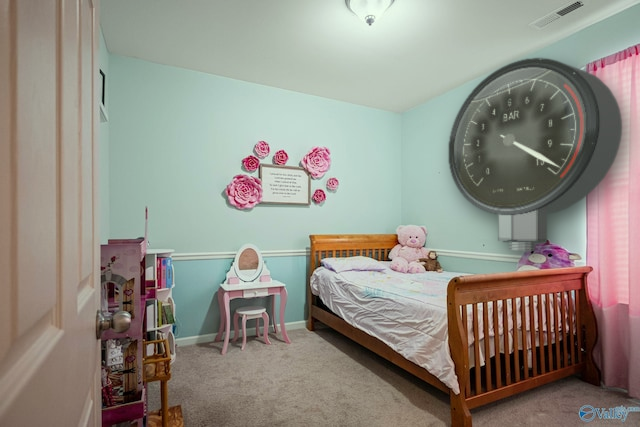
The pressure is 9.75 bar
